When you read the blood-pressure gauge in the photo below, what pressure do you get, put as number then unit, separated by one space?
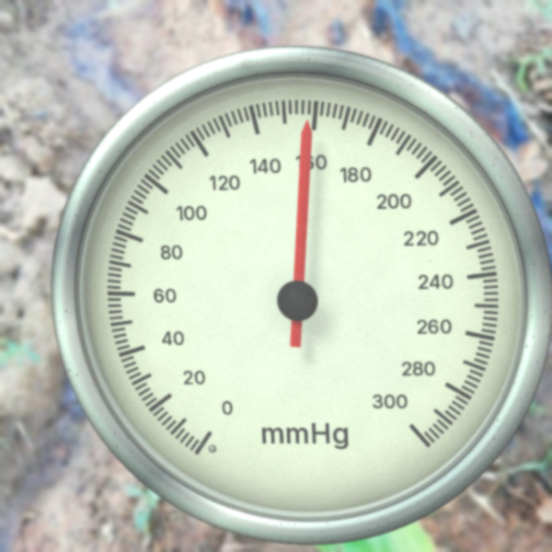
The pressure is 158 mmHg
